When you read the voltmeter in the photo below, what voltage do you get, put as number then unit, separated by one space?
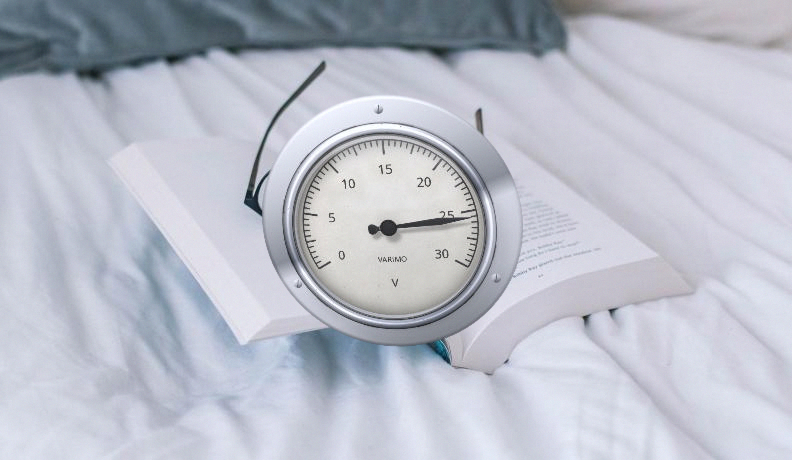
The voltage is 25.5 V
